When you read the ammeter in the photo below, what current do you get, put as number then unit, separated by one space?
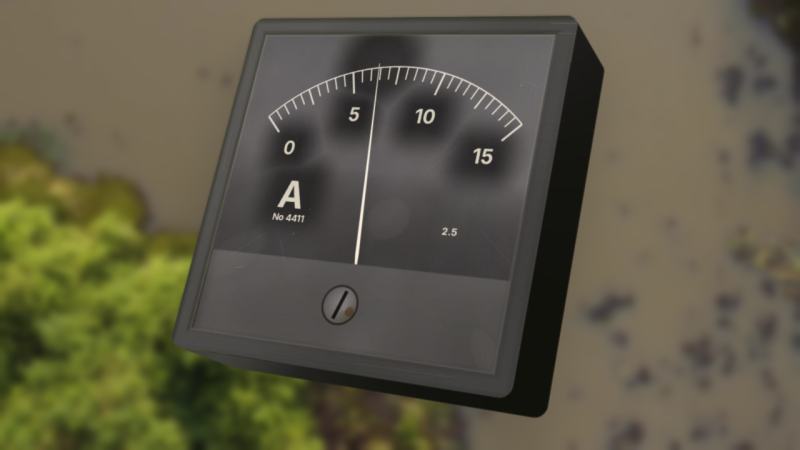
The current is 6.5 A
